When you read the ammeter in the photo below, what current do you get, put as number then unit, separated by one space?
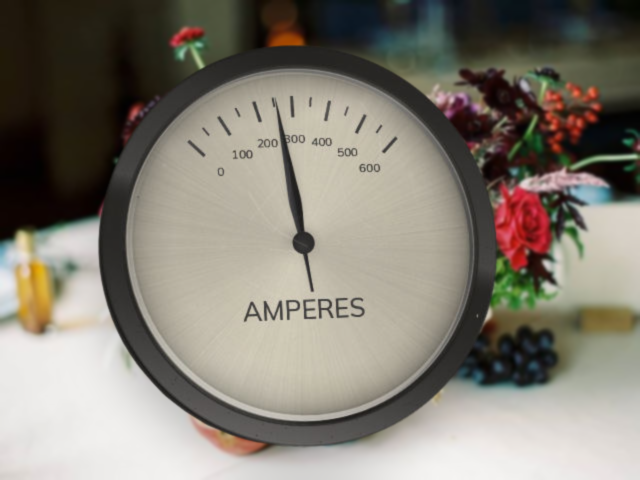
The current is 250 A
